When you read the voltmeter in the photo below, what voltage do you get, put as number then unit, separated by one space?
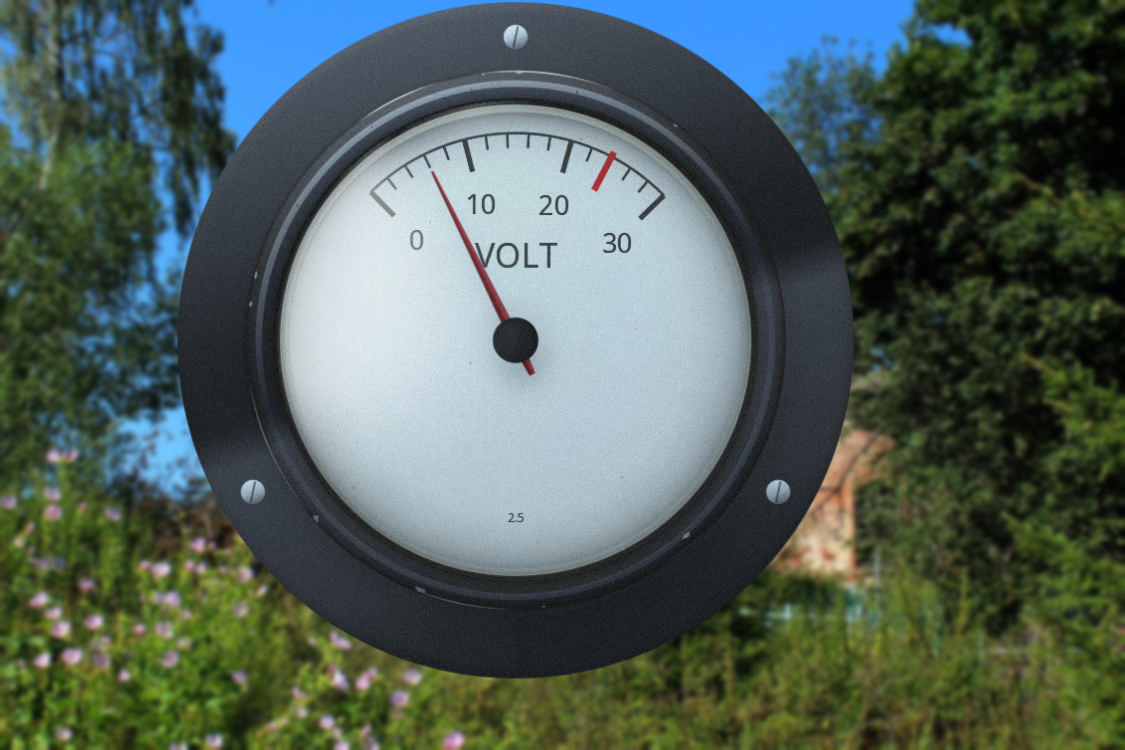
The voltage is 6 V
